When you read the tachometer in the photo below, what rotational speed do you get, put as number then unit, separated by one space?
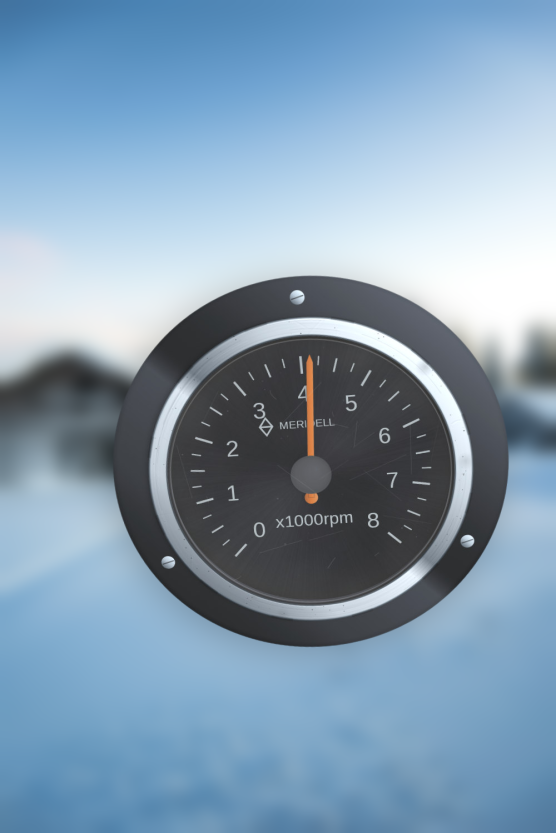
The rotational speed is 4125 rpm
